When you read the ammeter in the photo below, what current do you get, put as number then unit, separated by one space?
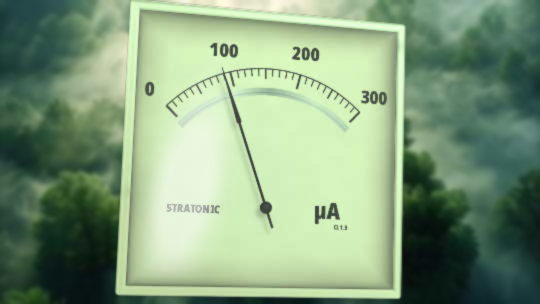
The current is 90 µA
